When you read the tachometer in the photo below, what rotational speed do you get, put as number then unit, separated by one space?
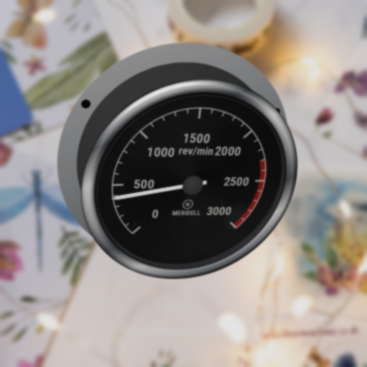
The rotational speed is 400 rpm
